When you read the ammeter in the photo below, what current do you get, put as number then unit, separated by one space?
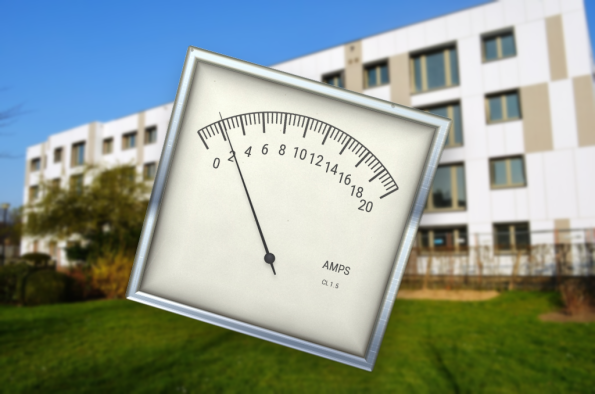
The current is 2.4 A
